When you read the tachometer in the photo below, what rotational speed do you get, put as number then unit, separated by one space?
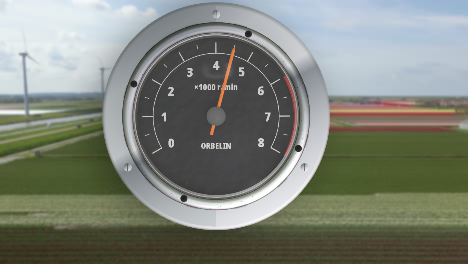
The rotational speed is 4500 rpm
